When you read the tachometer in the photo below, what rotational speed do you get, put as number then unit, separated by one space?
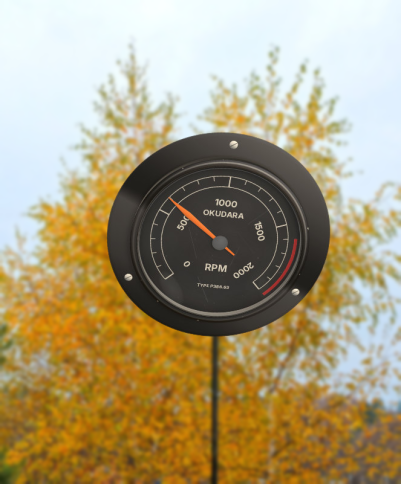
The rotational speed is 600 rpm
